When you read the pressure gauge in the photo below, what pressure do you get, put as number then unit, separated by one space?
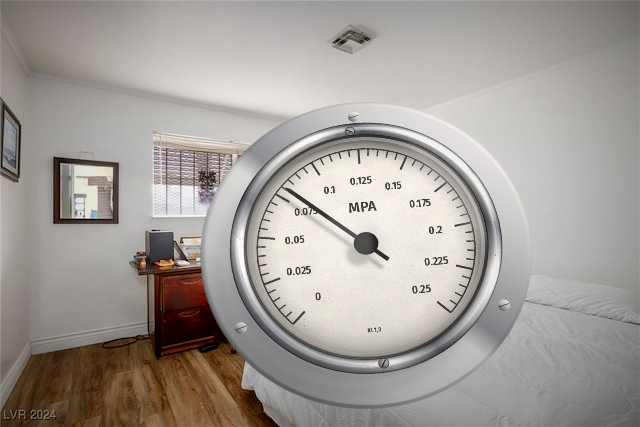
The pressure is 0.08 MPa
